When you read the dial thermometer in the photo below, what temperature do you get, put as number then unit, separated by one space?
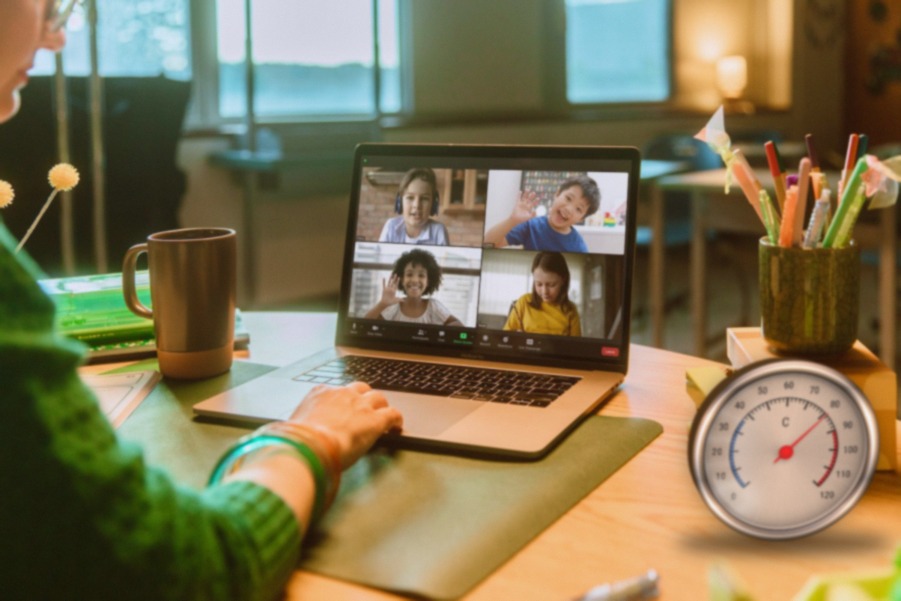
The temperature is 80 °C
